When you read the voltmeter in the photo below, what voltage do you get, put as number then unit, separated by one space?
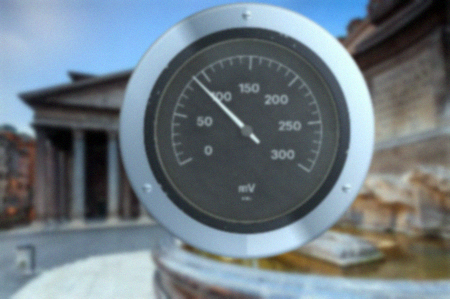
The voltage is 90 mV
